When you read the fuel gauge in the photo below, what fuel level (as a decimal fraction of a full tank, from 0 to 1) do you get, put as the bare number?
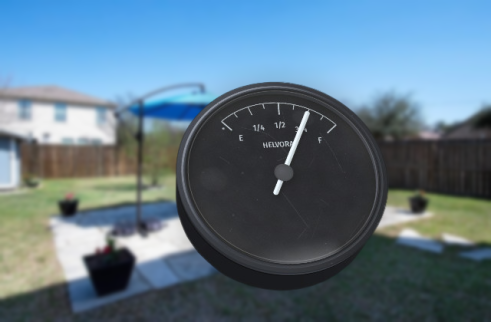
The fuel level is 0.75
